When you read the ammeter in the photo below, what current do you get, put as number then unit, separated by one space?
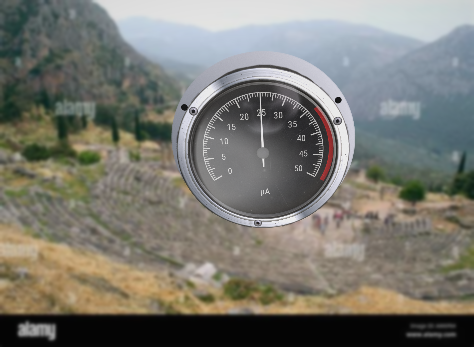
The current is 25 µA
